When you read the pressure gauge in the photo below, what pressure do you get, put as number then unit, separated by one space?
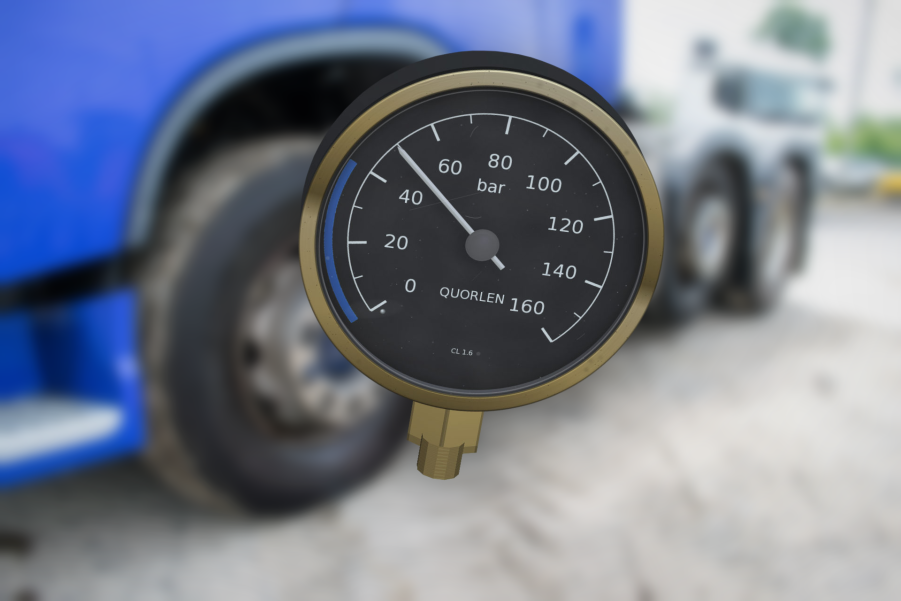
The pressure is 50 bar
